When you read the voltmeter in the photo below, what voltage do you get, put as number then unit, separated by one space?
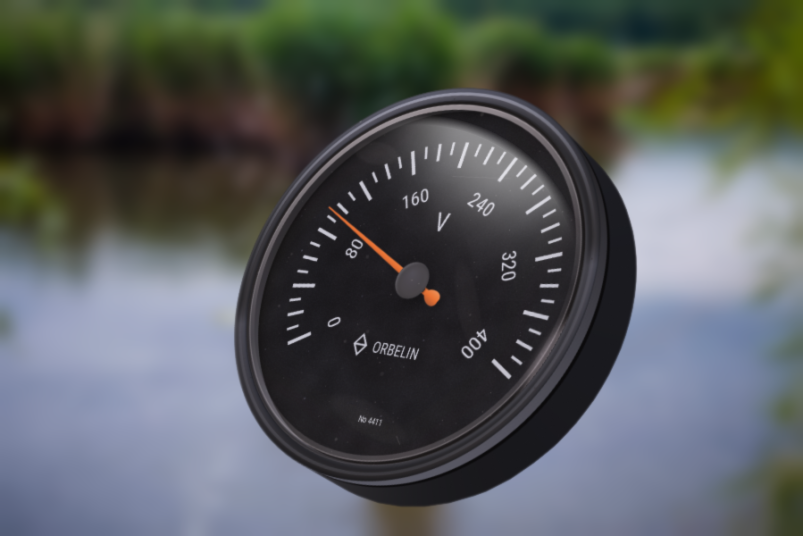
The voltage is 95 V
